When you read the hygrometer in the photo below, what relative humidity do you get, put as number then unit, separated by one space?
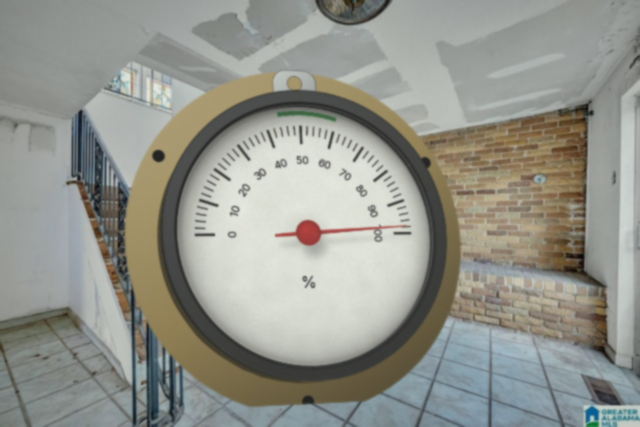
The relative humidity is 98 %
